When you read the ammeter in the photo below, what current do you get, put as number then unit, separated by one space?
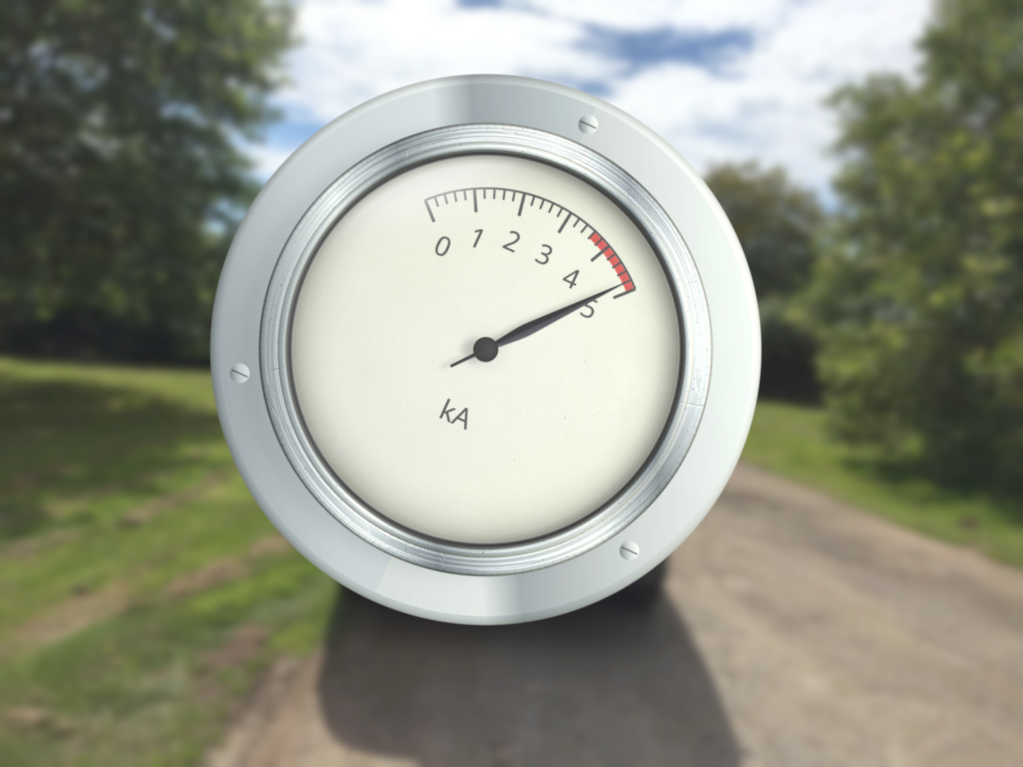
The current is 4.8 kA
